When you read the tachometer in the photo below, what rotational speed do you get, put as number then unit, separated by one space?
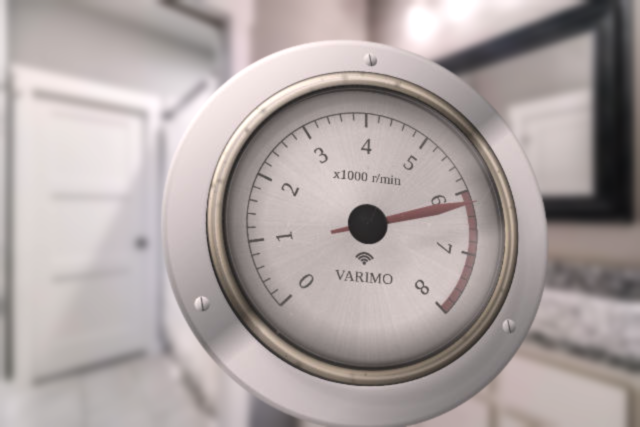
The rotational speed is 6200 rpm
